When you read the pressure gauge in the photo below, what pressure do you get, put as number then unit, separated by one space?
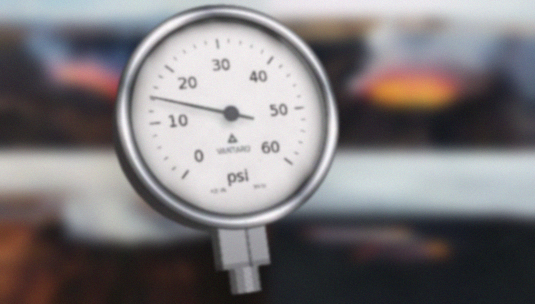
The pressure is 14 psi
